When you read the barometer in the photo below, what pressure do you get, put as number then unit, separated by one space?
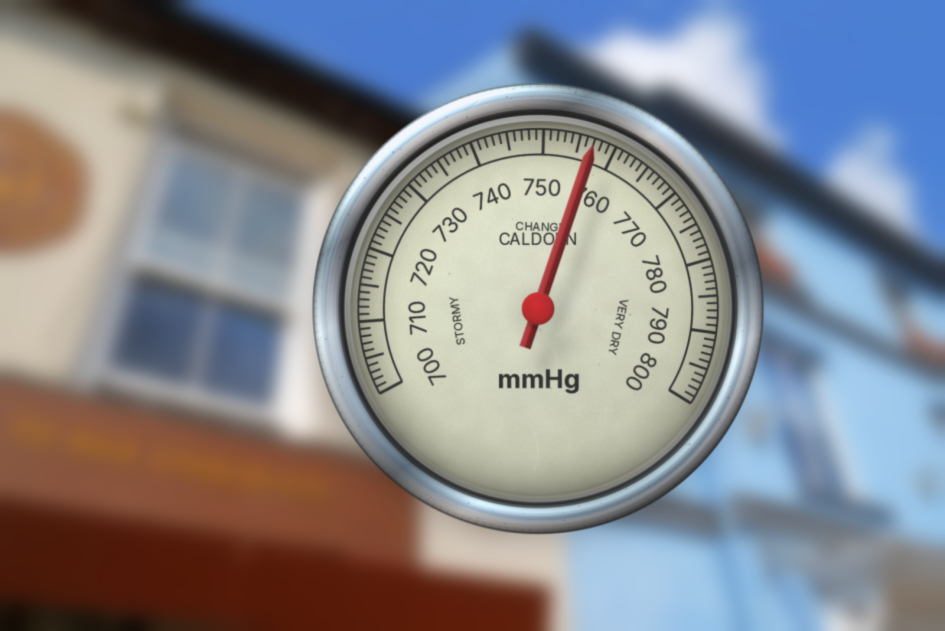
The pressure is 757 mmHg
